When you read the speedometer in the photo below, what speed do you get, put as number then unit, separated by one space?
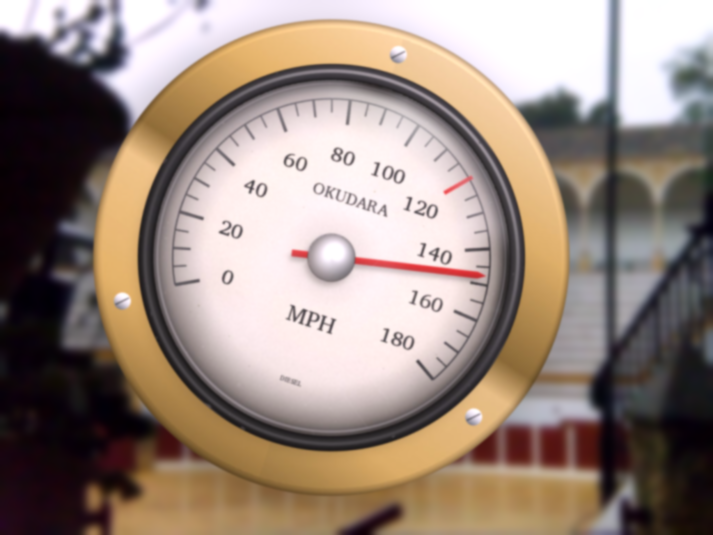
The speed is 147.5 mph
